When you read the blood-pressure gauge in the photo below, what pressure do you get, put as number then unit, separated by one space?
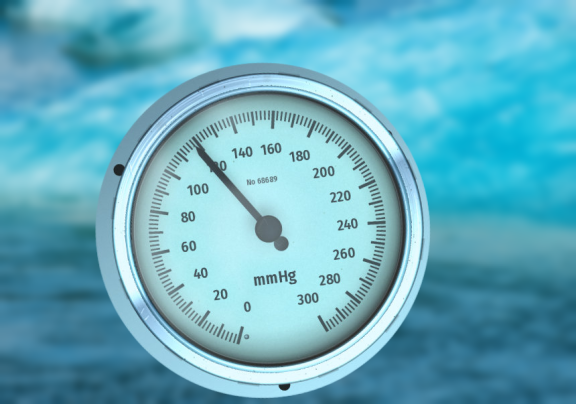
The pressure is 118 mmHg
